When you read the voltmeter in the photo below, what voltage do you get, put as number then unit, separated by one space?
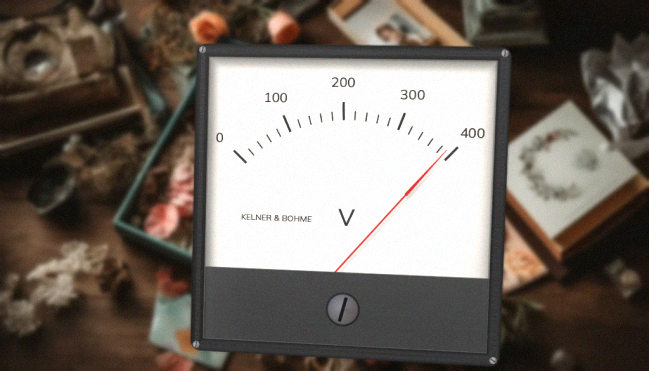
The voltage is 390 V
